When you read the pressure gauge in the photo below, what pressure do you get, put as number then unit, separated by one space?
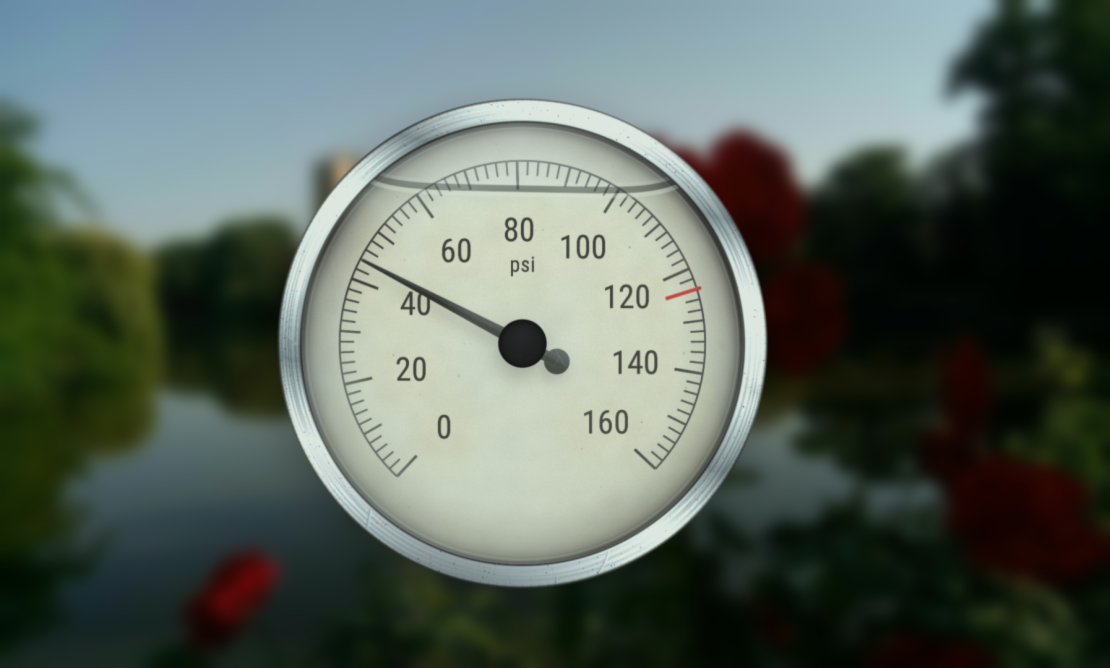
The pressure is 44 psi
